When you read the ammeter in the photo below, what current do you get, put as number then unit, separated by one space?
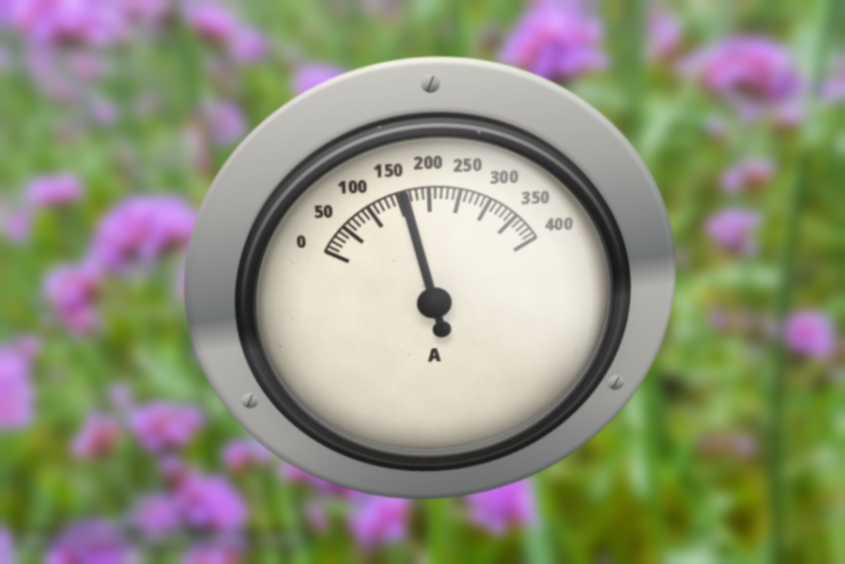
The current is 160 A
